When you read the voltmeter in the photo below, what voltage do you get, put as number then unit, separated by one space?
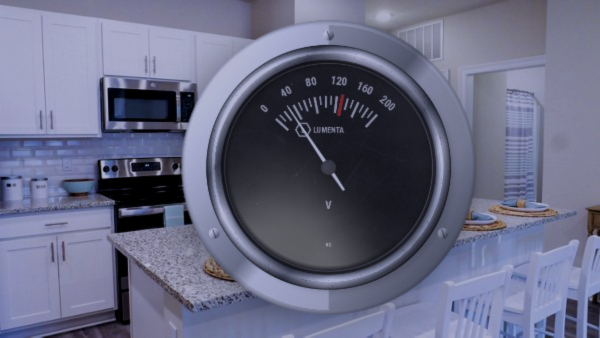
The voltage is 30 V
